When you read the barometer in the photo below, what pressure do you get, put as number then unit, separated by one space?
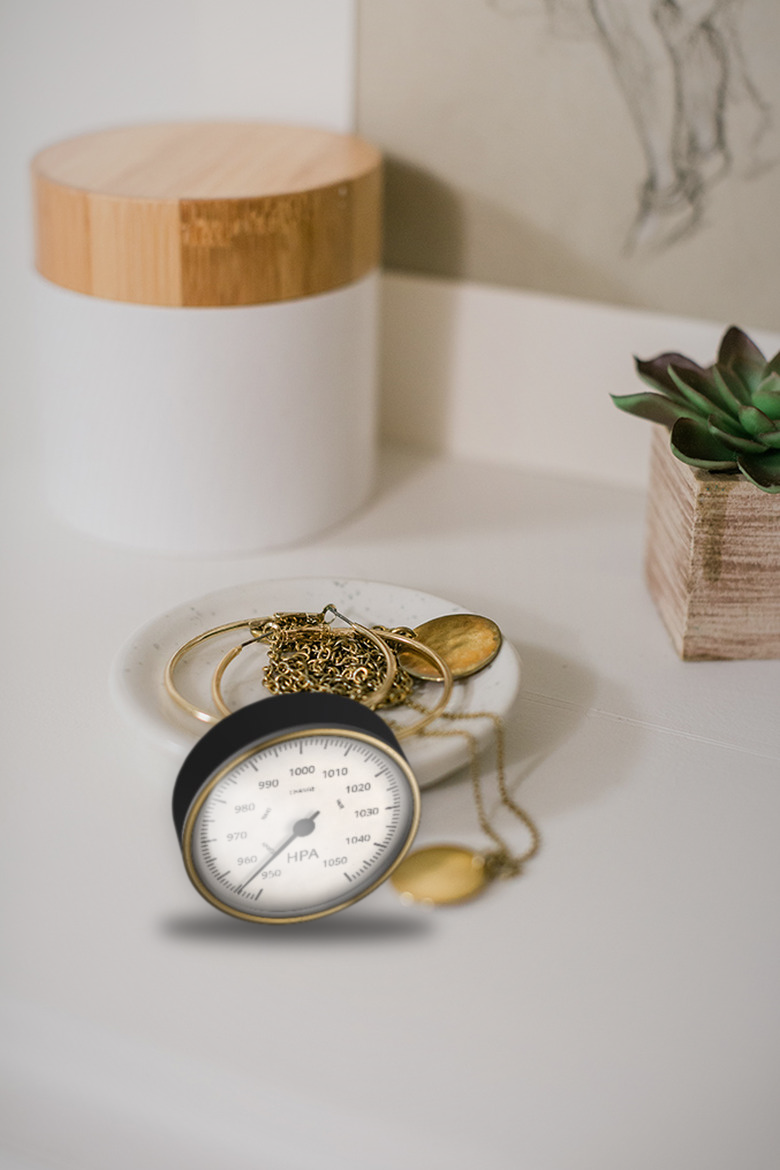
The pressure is 955 hPa
